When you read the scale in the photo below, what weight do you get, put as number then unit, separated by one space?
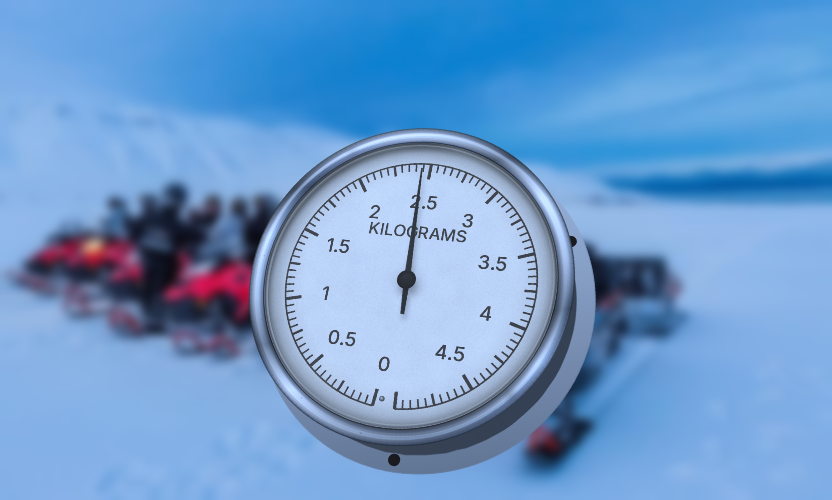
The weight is 2.45 kg
